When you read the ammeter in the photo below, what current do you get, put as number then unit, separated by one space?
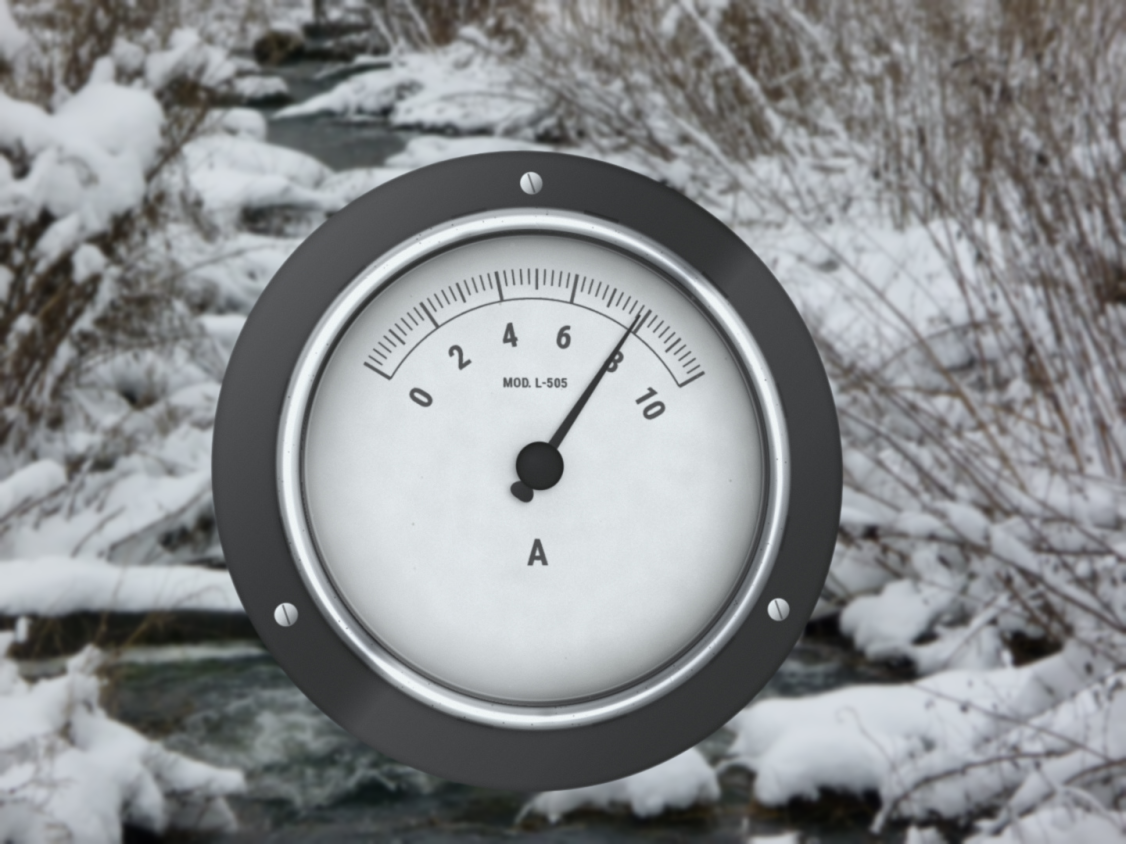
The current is 7.8 A
